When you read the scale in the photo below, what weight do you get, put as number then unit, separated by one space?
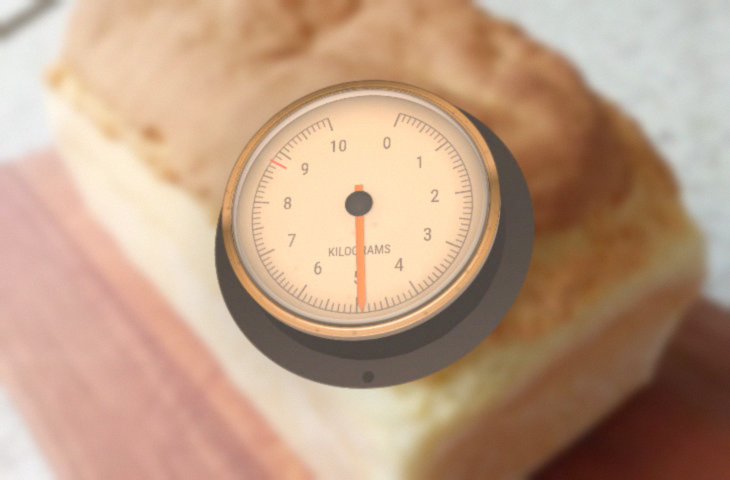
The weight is 4.9 kg
